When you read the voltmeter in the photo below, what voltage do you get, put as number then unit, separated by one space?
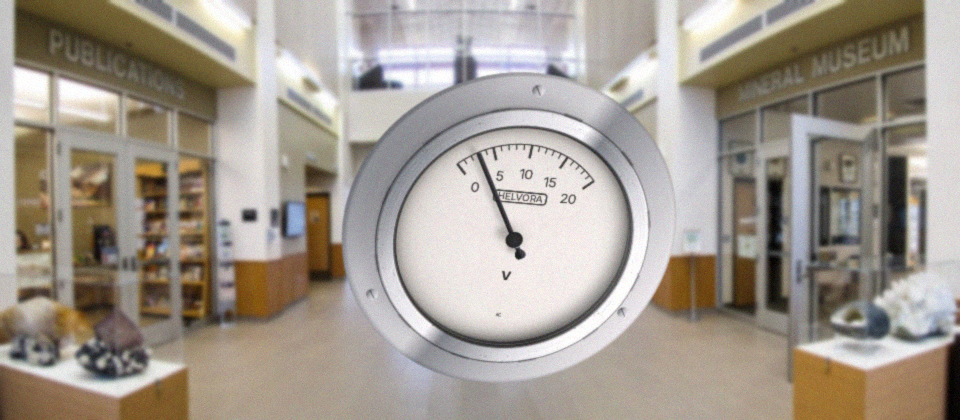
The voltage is 3 V
